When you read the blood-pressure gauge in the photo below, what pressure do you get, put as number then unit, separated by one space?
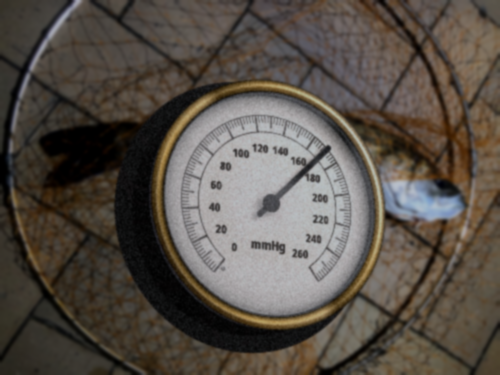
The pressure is 170 mmHg
